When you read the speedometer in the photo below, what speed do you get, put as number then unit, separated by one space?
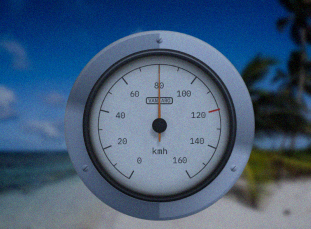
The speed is 80 km/h
